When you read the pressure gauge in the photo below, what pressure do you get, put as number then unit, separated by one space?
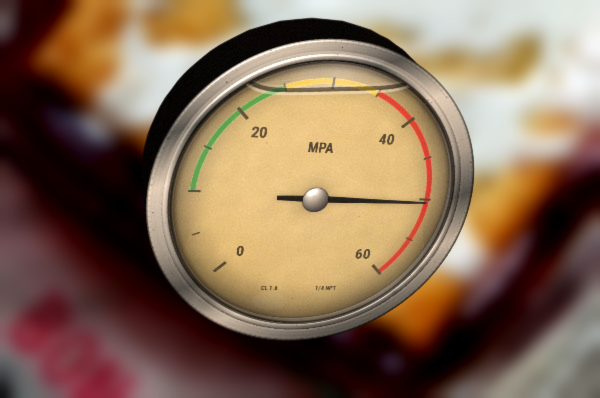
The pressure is 50 MPa
